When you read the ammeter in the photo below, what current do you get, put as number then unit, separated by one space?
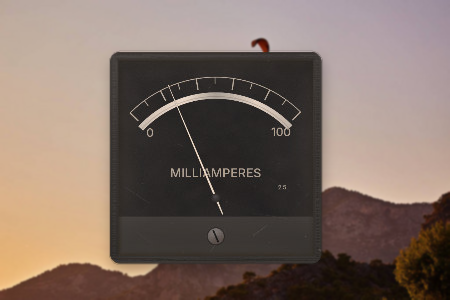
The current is 25 mA
